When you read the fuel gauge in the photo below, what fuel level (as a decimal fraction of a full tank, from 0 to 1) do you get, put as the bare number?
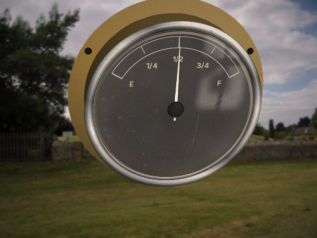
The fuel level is 0.5
